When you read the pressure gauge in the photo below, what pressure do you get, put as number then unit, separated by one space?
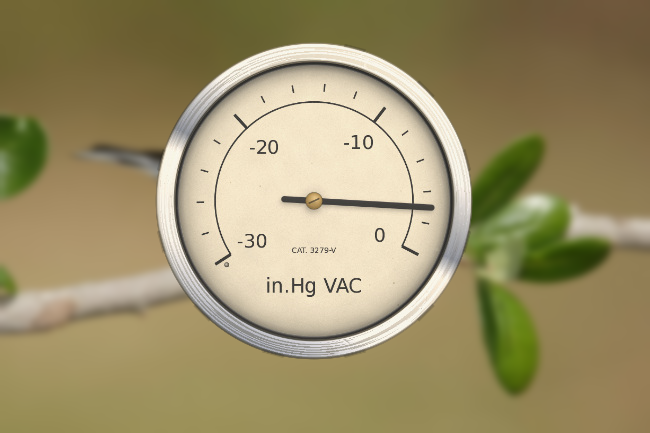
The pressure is -3 inHg
